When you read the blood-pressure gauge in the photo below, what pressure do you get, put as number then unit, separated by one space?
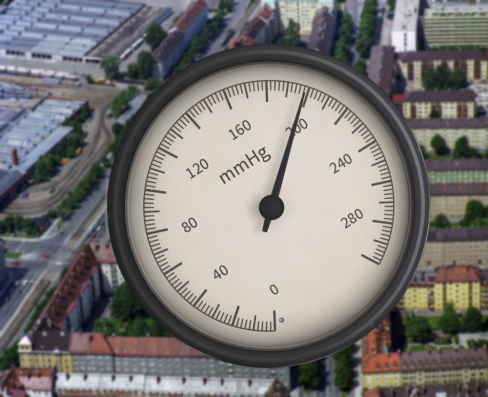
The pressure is 198 mmHg
